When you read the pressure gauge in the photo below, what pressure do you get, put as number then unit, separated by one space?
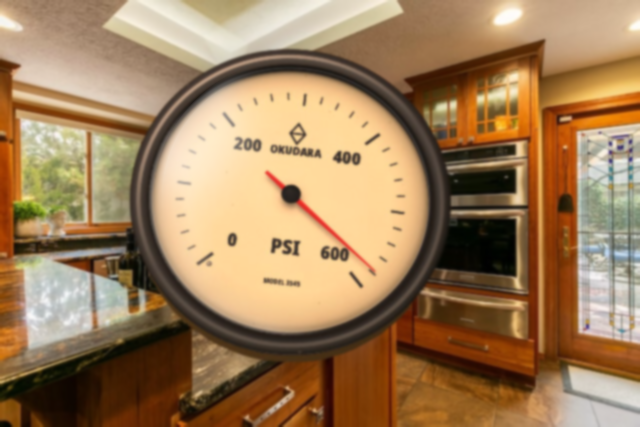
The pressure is 580 psi
